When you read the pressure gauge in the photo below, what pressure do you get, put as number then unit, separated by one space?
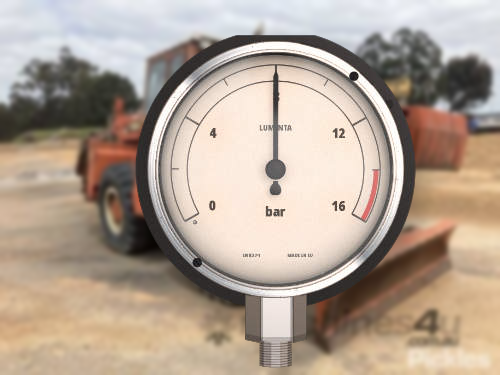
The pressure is 8 bar
